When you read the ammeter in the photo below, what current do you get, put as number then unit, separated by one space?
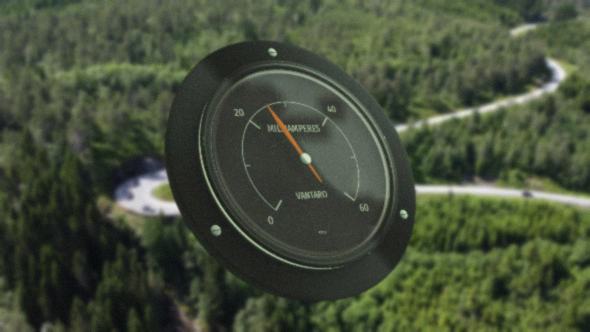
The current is 25 mA
